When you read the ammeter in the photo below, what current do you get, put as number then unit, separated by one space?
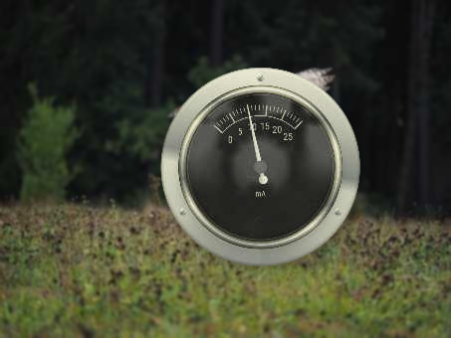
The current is 10 mA
